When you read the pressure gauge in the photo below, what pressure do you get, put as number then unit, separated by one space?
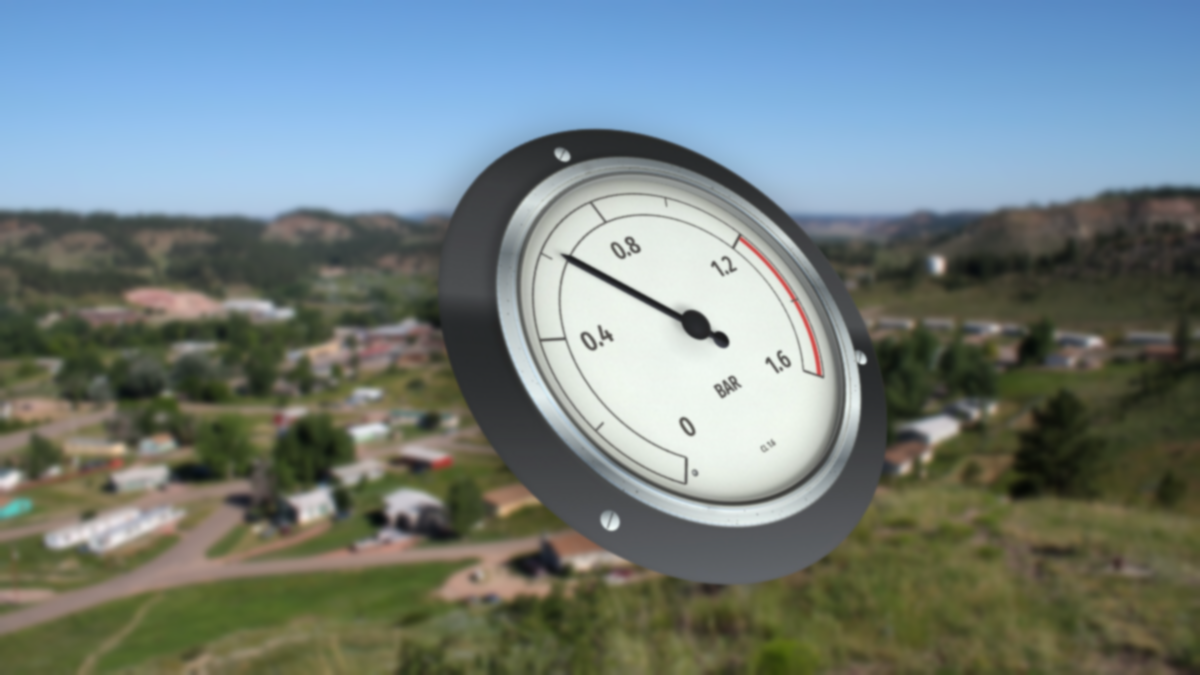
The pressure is 0.6 bar
